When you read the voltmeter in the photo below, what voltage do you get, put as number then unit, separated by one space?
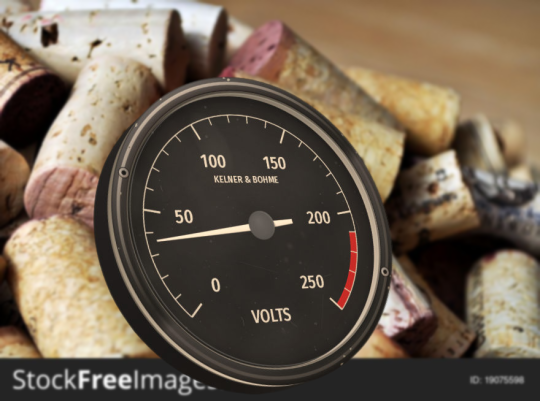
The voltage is 35 V
